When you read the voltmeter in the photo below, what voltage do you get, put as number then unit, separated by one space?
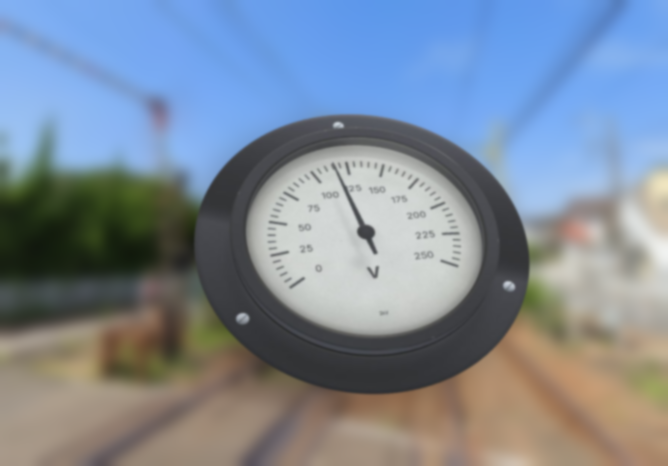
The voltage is 115 V
